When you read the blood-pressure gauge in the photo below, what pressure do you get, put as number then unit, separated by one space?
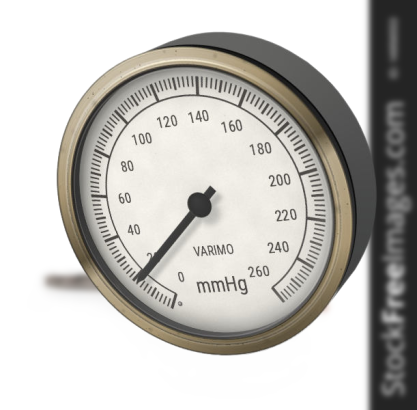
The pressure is 18 mmHg
